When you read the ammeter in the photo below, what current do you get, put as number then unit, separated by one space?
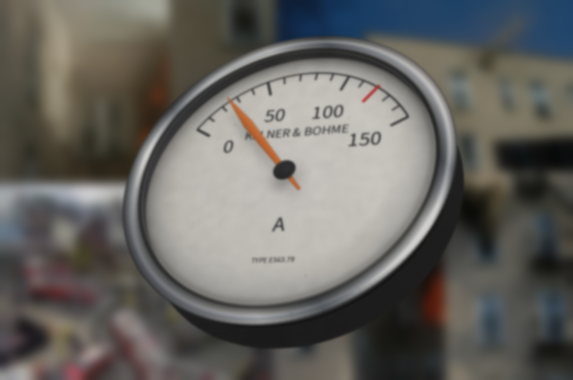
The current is 25 A
